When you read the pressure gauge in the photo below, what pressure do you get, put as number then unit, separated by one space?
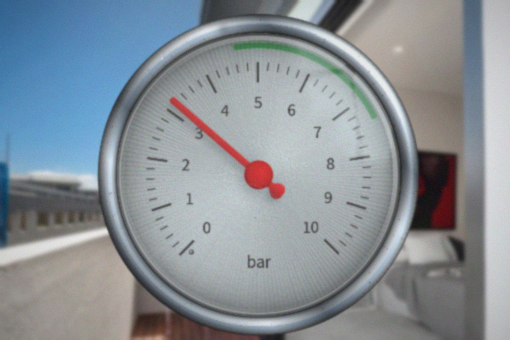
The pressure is 3.2 bar
